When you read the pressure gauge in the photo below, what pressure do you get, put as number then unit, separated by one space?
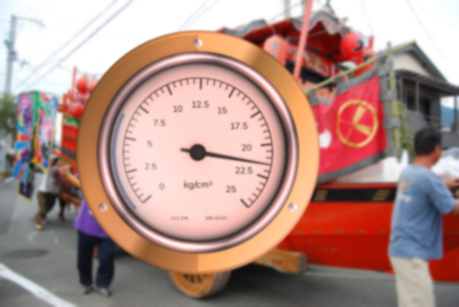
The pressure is 21.5 kg/cm²
